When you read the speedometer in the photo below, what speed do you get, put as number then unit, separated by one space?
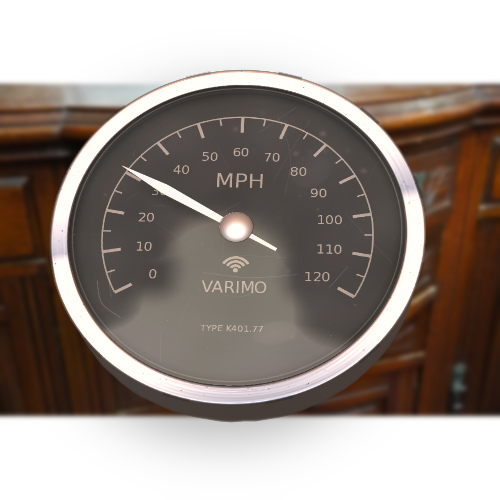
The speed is 30 mph
